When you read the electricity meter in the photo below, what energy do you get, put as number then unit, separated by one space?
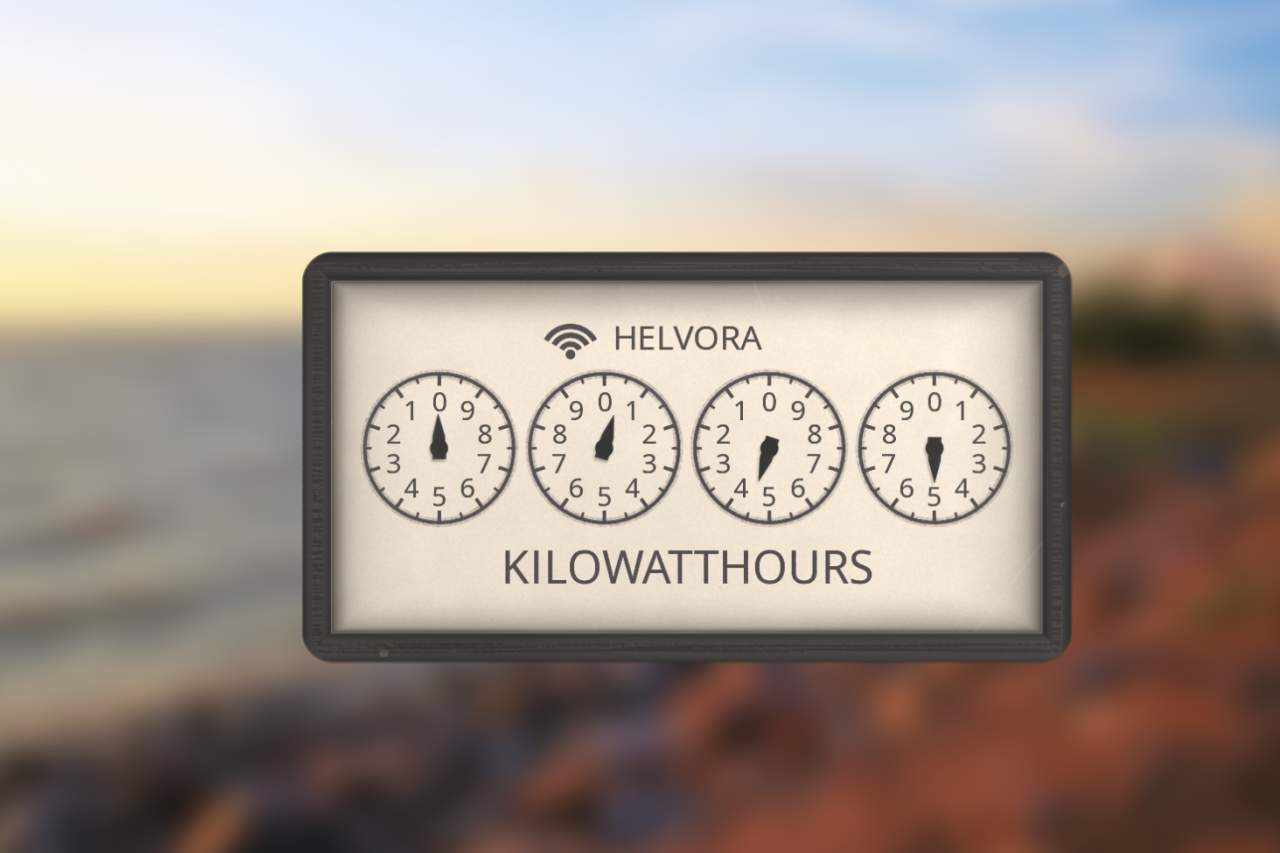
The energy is 45 kWh
